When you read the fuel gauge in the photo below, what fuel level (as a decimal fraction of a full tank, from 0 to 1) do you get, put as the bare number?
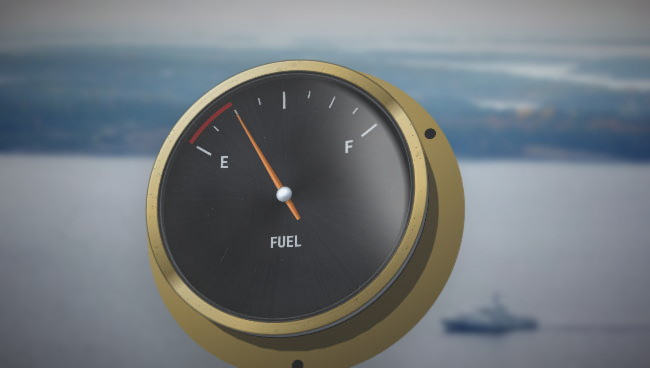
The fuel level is 0.25
